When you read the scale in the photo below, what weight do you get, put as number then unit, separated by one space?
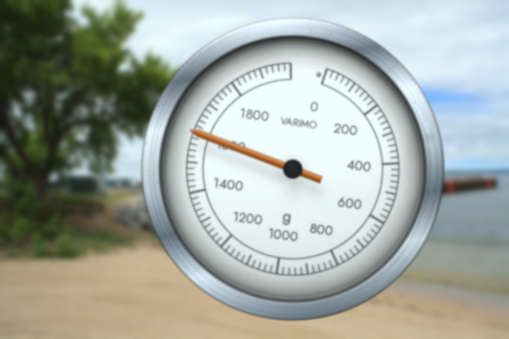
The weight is 1600 g
